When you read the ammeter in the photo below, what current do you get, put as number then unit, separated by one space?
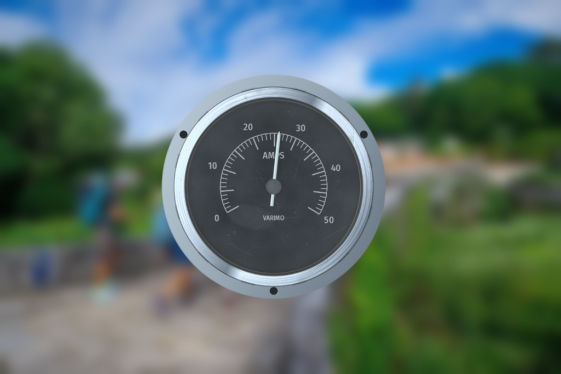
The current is 26 A
